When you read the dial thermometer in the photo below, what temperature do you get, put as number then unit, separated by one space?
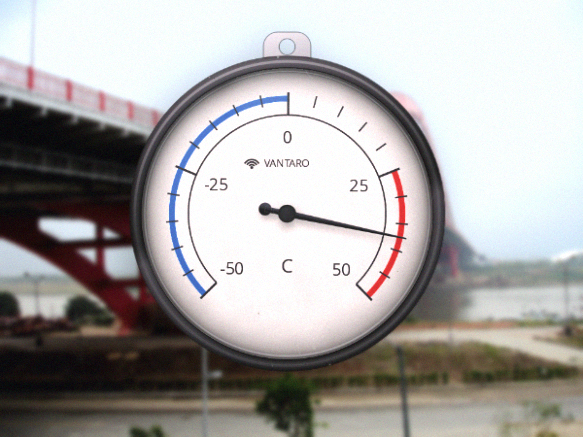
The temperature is 37.5 °C
